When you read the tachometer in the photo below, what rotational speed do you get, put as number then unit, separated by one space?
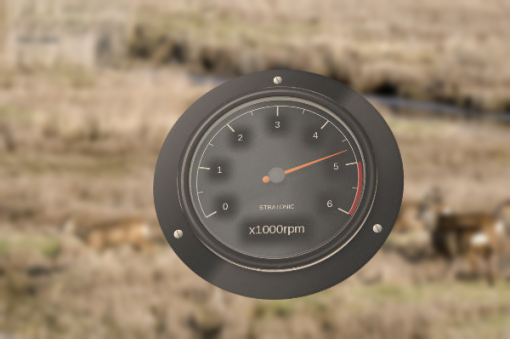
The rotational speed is 4750 rpm
